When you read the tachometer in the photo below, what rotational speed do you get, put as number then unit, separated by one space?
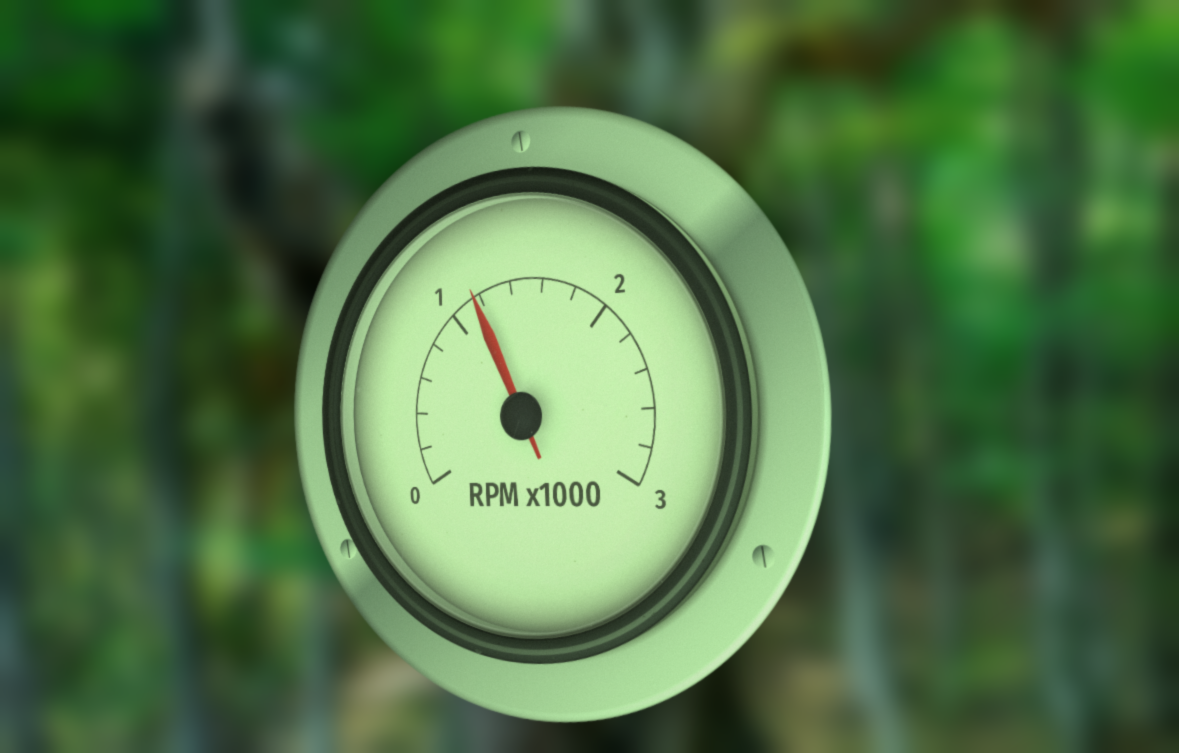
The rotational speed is 1200 rpm
